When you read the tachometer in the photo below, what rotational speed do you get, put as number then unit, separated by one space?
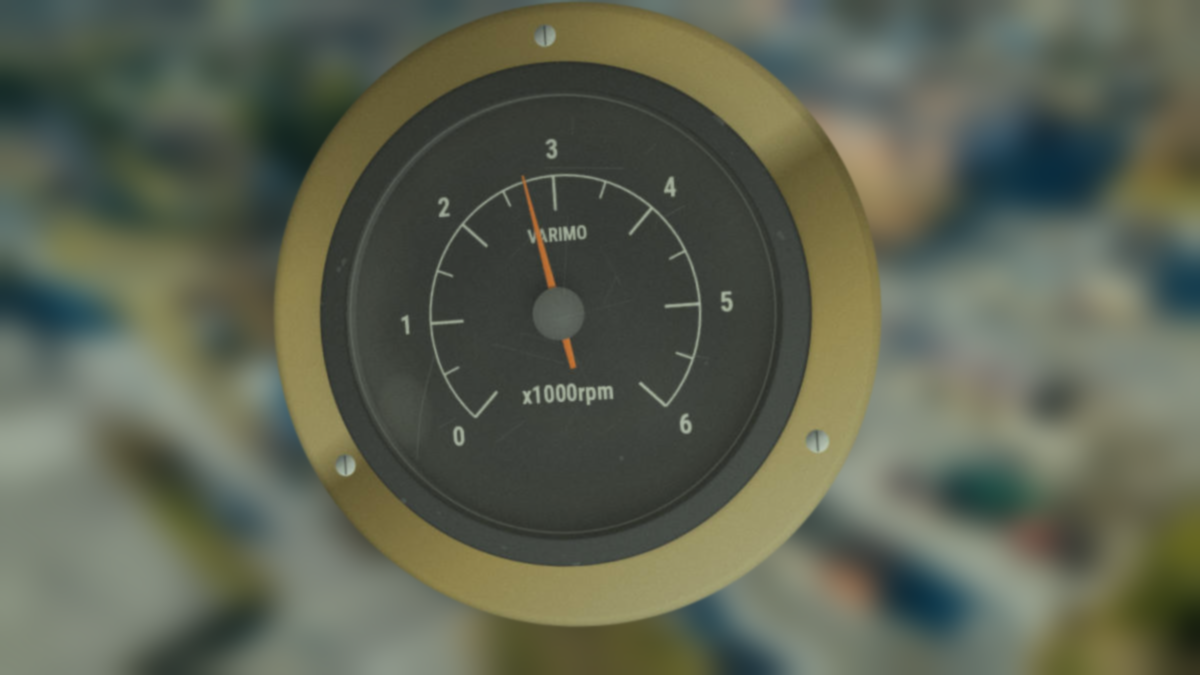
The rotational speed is 2750 rpm
